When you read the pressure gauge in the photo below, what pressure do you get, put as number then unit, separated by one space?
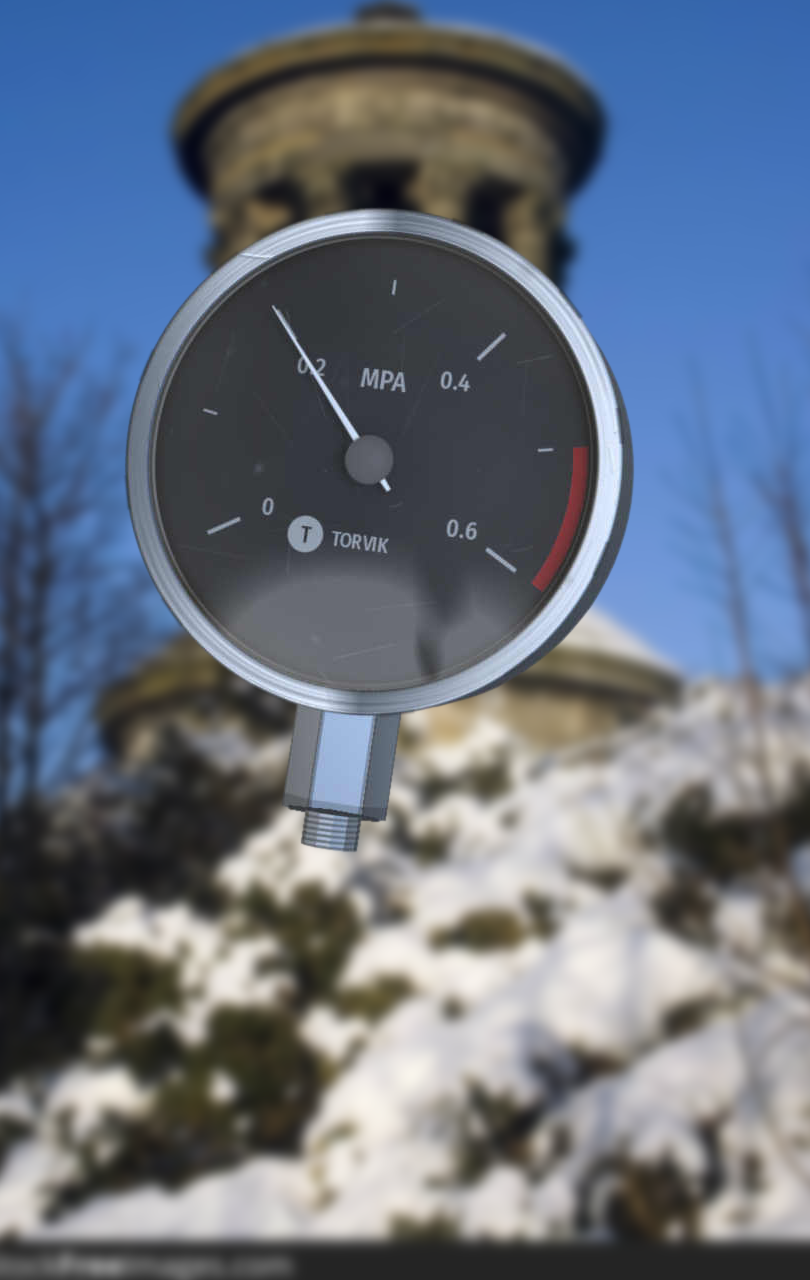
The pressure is 0.2 MPa
